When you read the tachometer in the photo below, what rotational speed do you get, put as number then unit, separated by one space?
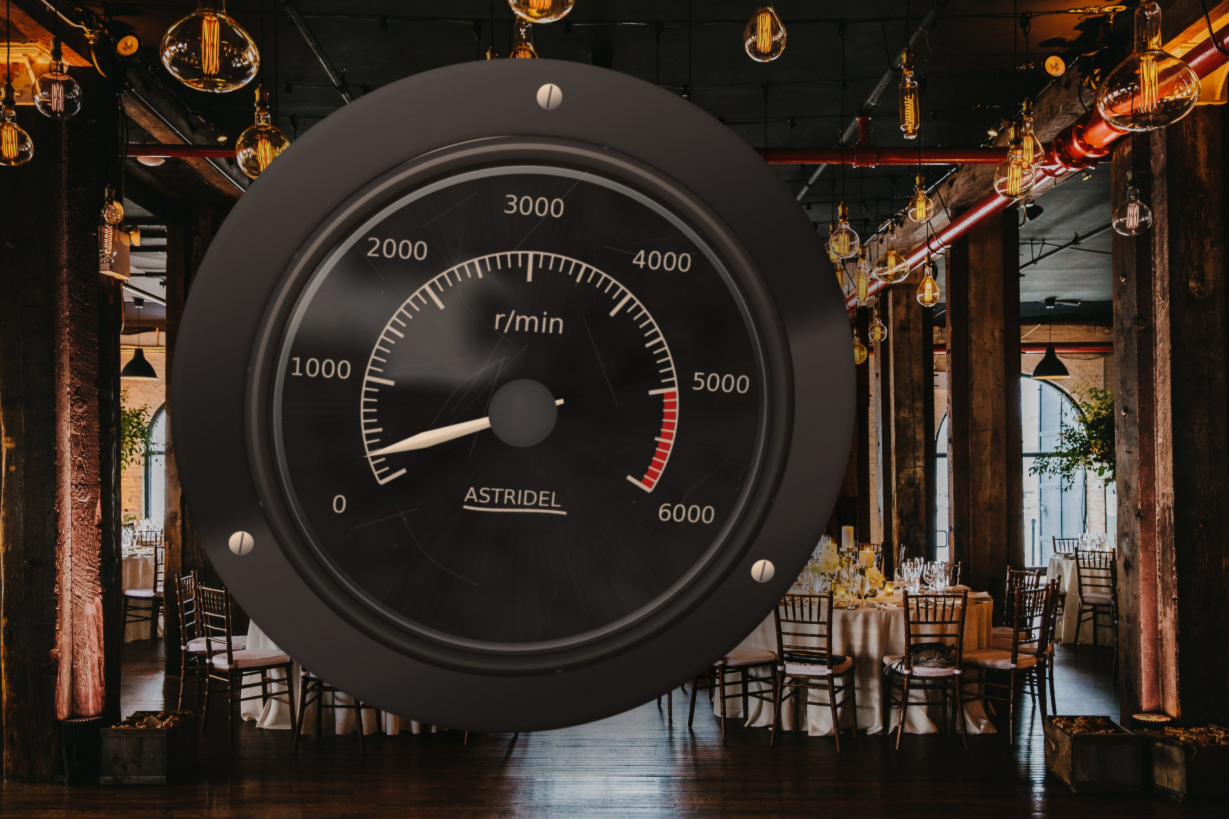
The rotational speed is 300 rpm
